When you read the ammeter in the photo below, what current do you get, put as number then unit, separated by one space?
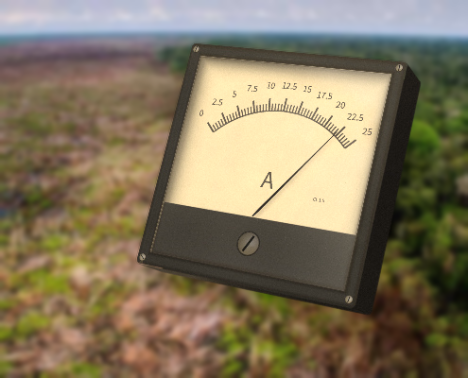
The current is 22.5 A
